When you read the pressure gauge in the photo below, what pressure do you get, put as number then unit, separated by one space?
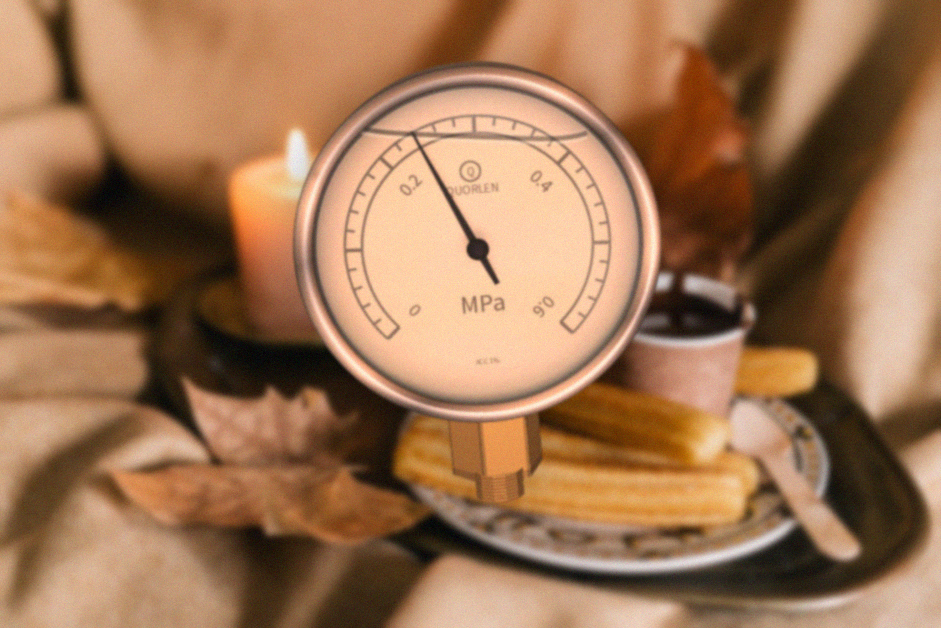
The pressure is 0.24 MPa
